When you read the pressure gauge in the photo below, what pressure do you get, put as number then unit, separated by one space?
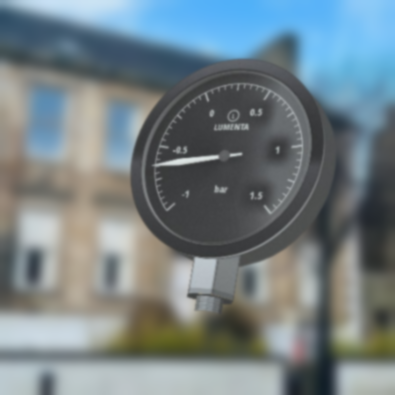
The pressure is -0.65 bar
